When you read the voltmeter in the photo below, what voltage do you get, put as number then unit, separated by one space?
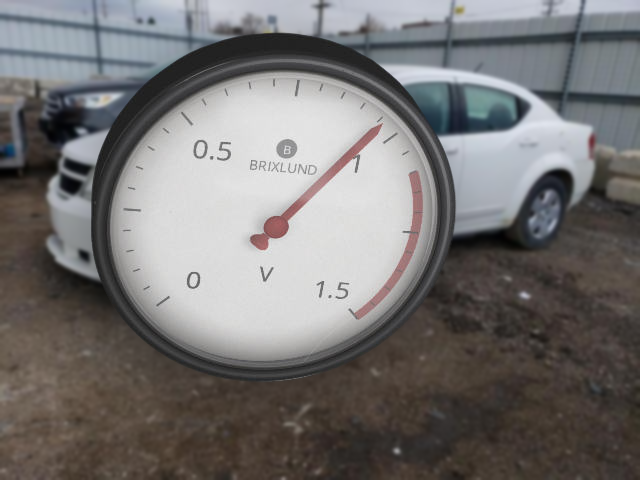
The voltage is 0.95 V
